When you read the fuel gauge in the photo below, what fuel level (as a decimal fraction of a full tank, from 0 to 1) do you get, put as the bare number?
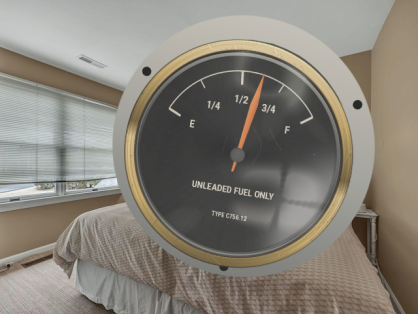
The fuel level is 0.625
